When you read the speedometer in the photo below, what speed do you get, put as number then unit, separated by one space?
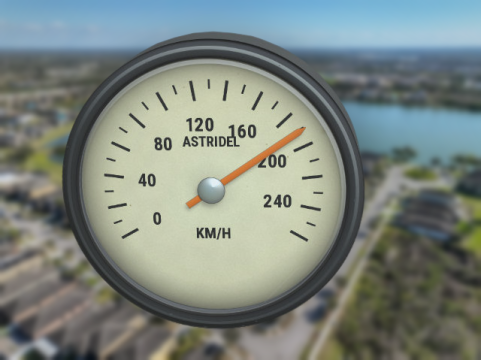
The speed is 190 km/h
